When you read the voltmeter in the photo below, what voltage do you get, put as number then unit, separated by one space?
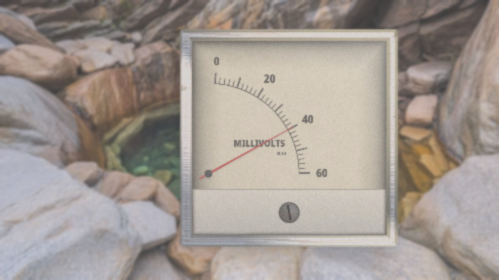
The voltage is 40 mV
